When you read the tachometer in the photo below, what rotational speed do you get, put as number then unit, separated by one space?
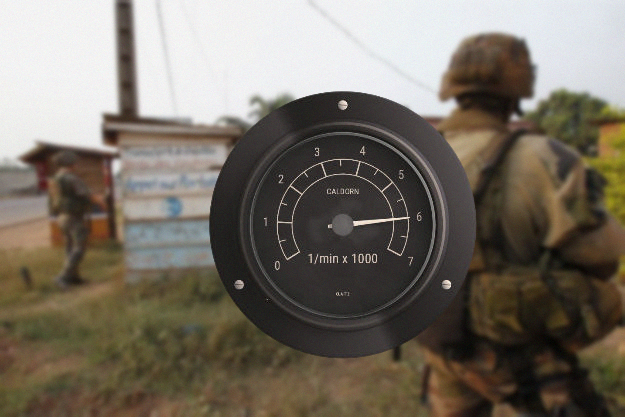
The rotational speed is 6000 rpm
